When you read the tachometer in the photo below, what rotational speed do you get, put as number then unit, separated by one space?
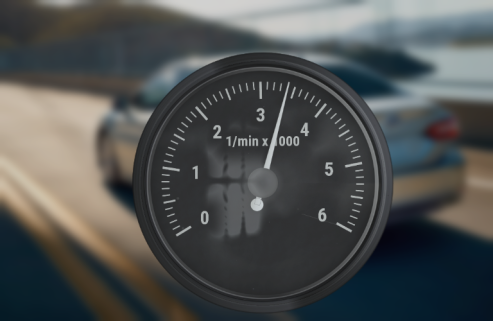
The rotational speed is 3400 rpm
